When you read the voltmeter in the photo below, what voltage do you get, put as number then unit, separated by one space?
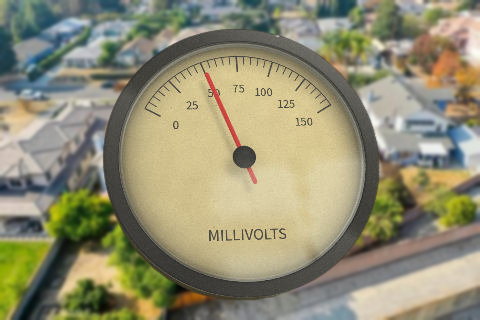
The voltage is 50 mV
